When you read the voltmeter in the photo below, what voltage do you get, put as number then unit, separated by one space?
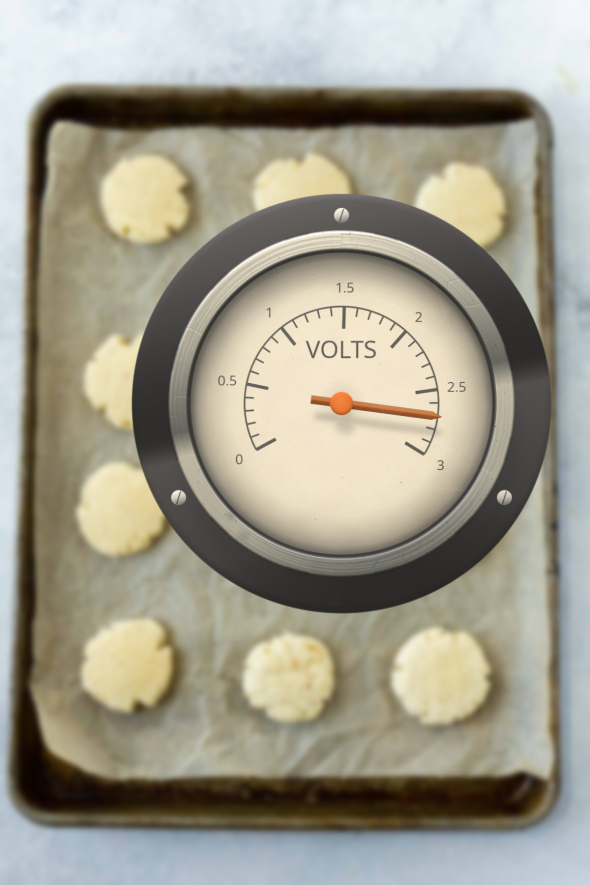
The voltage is 2.7 V
